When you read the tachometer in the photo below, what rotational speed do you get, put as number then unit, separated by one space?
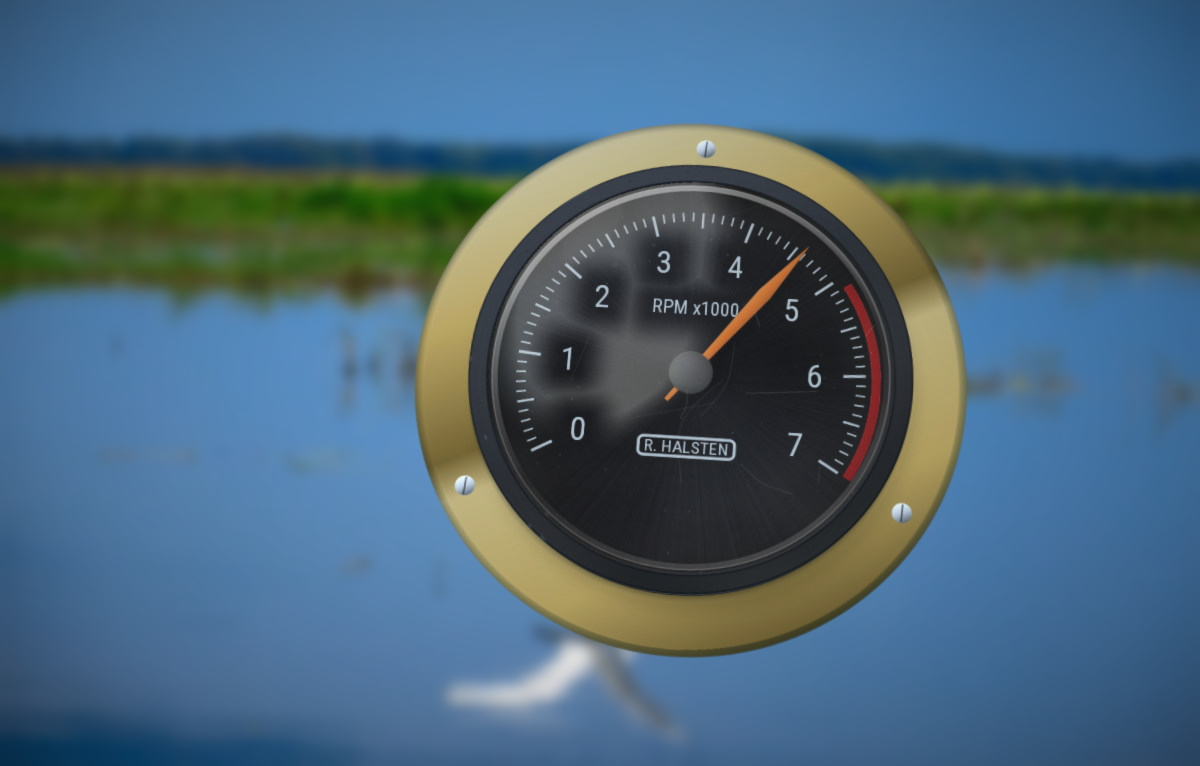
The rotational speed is 4600 rpm
